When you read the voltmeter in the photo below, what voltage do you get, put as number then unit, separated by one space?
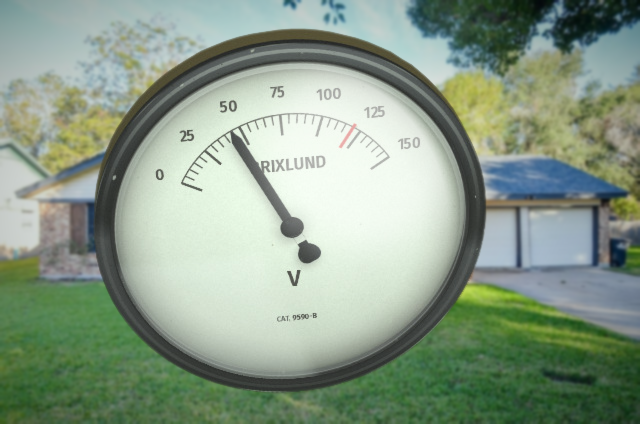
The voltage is 45 V
